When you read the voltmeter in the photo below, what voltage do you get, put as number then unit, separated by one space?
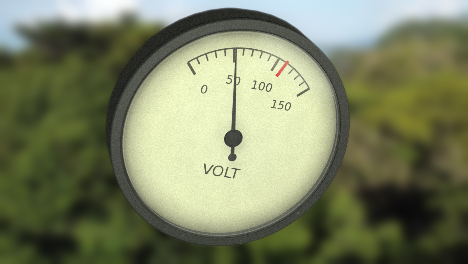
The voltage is 50 V
